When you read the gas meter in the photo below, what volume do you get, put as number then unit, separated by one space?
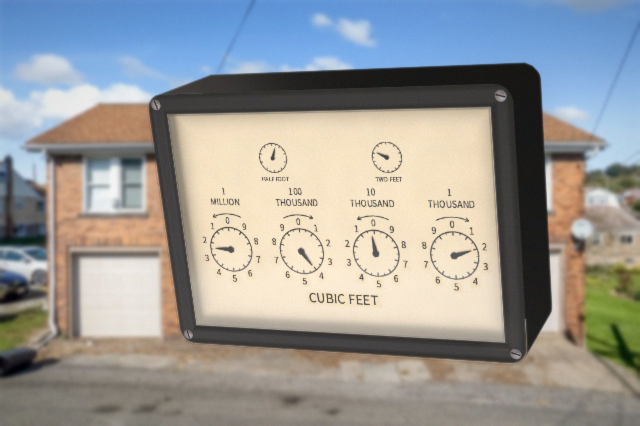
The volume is 240200 ft³
